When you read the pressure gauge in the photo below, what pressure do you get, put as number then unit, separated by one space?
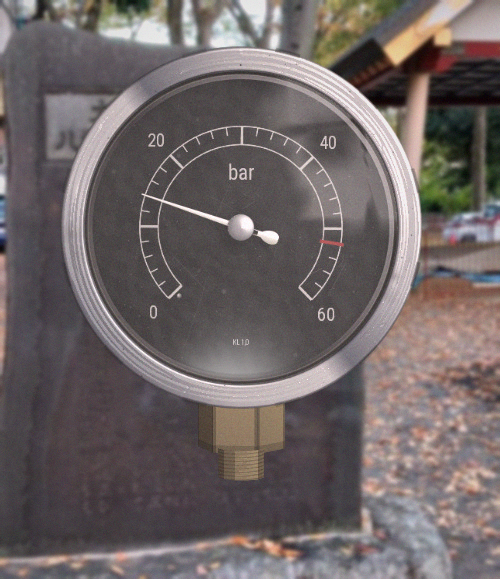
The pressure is 14 bar
